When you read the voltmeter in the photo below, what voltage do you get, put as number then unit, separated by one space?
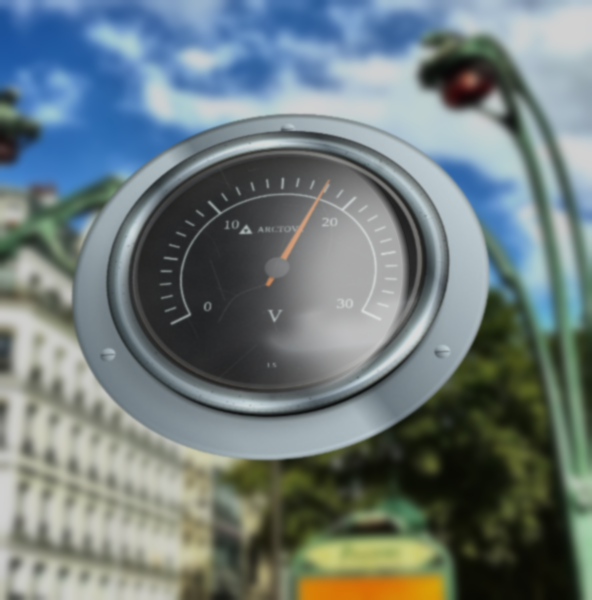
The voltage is 18 V
